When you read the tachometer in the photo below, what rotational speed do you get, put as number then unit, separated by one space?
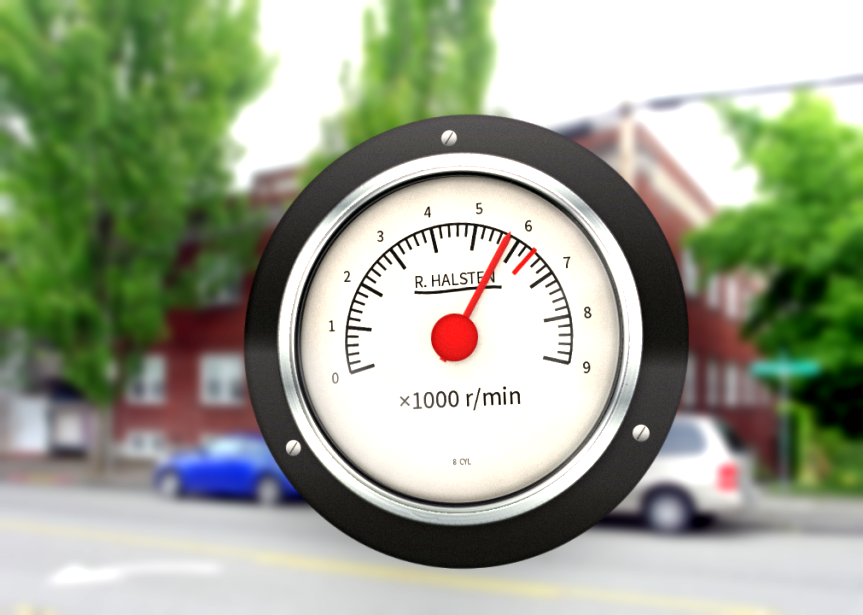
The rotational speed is 5800 rpm
